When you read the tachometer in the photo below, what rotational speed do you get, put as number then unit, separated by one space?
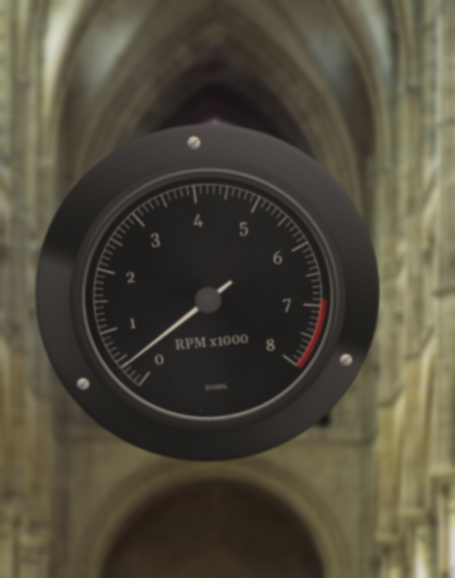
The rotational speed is 400 rpm
